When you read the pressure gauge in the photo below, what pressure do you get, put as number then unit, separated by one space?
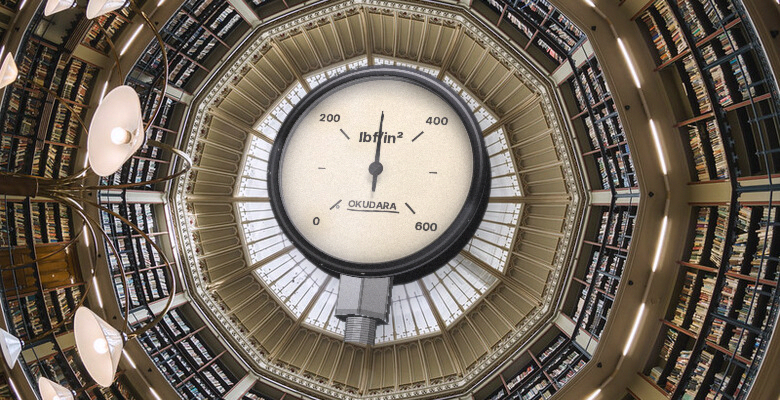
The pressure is 300 psi
